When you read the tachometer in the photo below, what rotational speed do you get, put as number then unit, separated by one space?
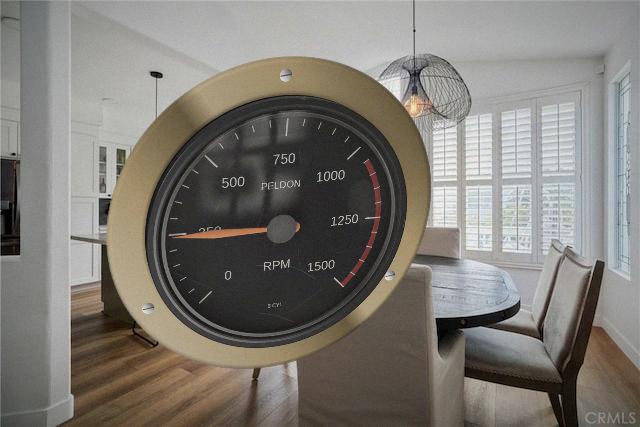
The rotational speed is 250 rpm
